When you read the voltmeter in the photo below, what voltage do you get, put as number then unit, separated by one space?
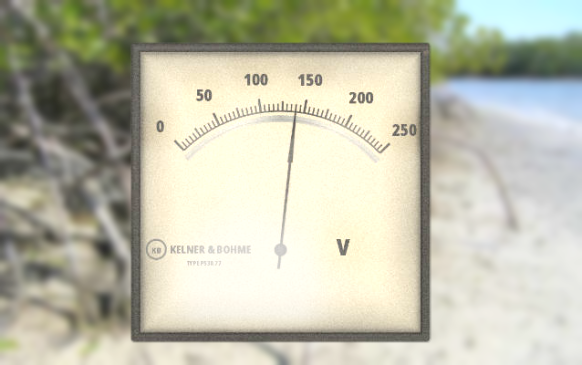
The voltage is 140 V
